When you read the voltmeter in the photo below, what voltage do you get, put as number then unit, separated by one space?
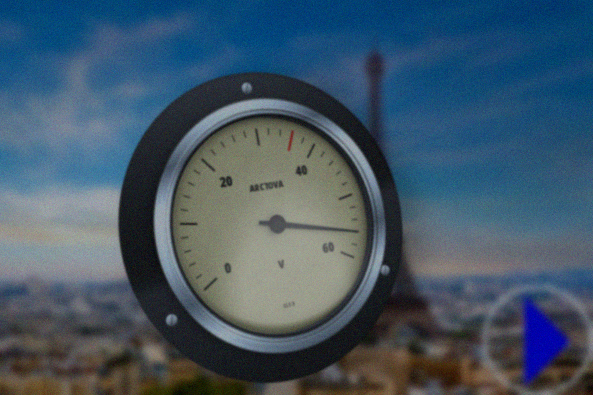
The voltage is 56 V
